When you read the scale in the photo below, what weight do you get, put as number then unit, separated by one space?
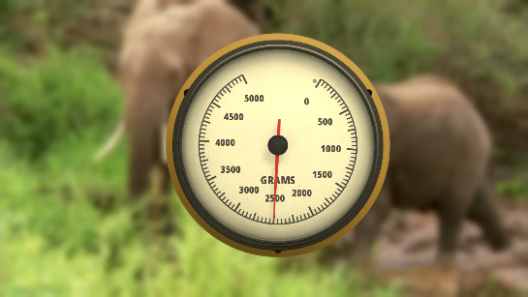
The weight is 2500 g
